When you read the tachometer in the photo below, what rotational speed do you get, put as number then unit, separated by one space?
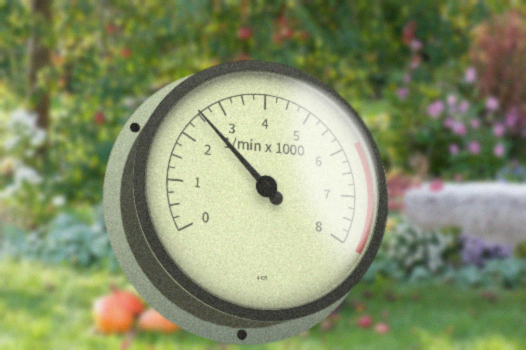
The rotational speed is 2500 rpm
